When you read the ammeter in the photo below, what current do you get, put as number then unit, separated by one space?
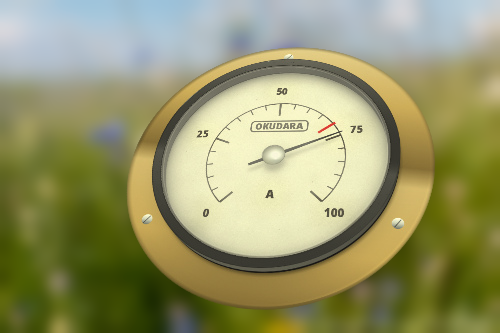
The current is 75 A
